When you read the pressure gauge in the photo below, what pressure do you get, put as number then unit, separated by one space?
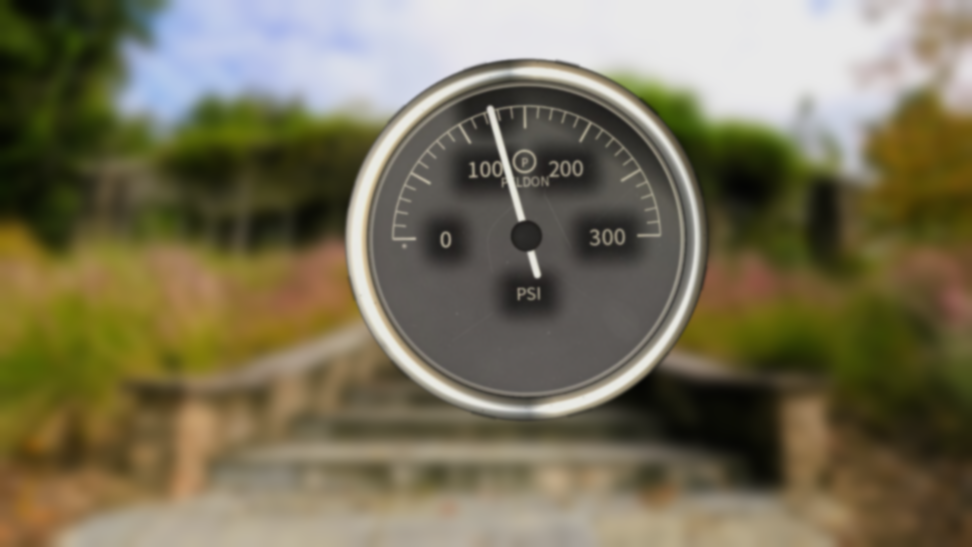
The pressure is 125 psi
